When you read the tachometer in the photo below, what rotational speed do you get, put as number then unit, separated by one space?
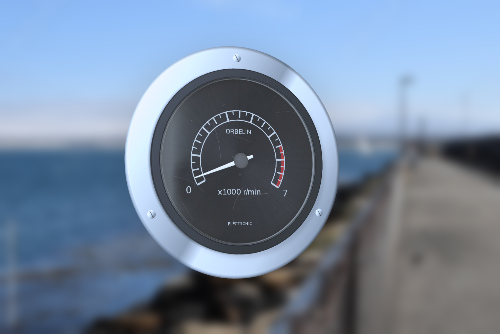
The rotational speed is 250 rpm
